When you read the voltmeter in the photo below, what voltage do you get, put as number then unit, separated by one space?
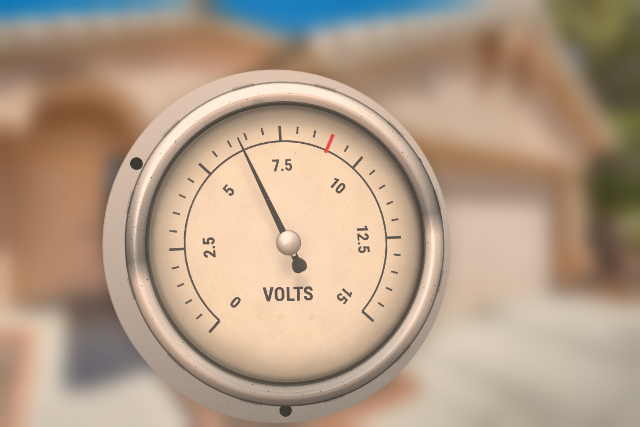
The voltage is 6.25 V
